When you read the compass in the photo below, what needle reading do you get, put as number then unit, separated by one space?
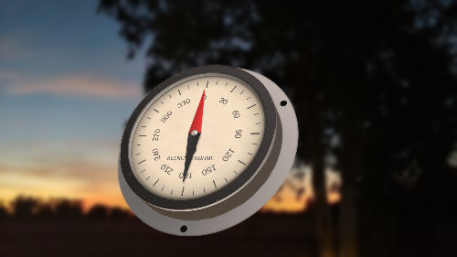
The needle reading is 0 °
